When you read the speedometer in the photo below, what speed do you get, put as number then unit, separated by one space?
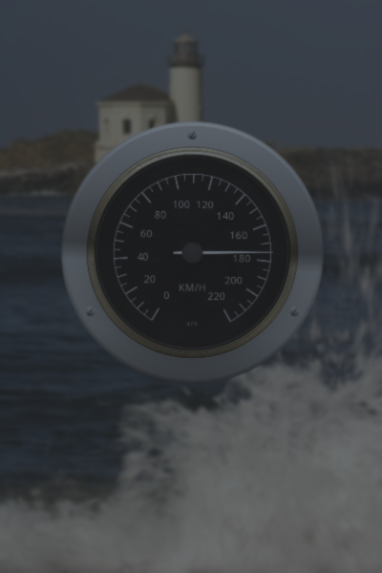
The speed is 175 km/h
